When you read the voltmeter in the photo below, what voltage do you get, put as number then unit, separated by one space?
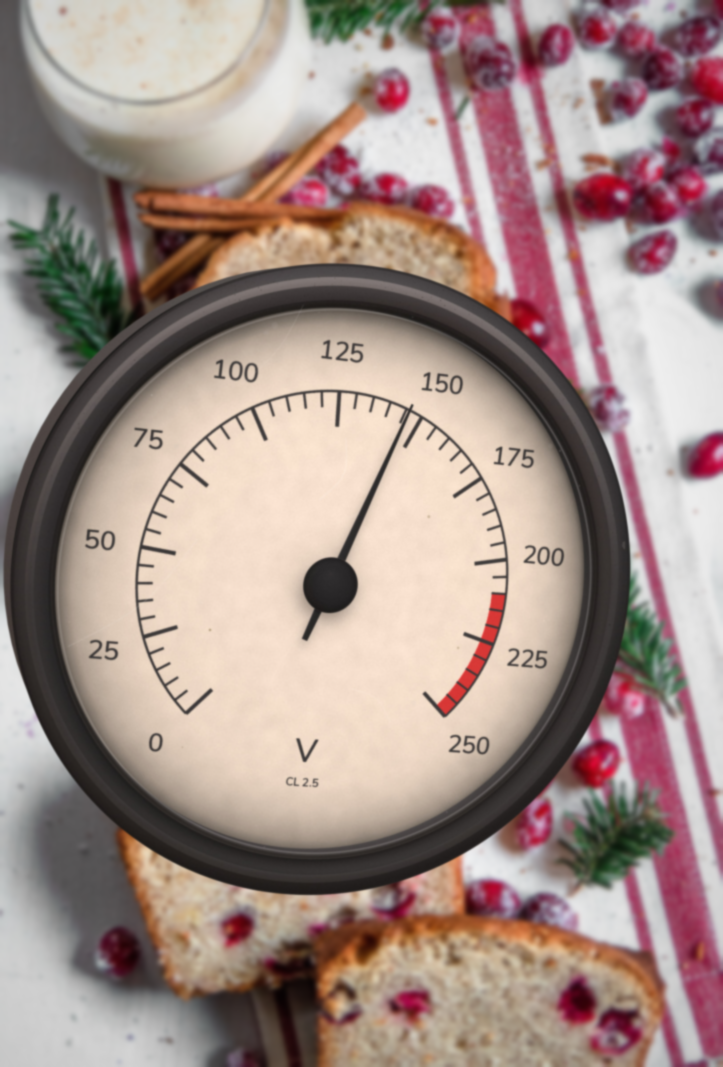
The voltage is 145 V
